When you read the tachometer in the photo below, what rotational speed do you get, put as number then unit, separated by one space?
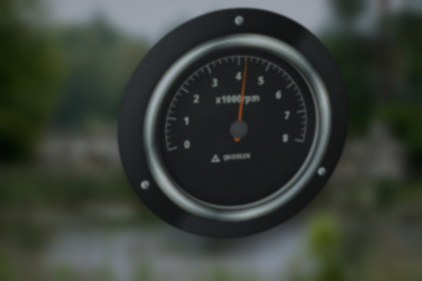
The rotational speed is 4200 rpm
